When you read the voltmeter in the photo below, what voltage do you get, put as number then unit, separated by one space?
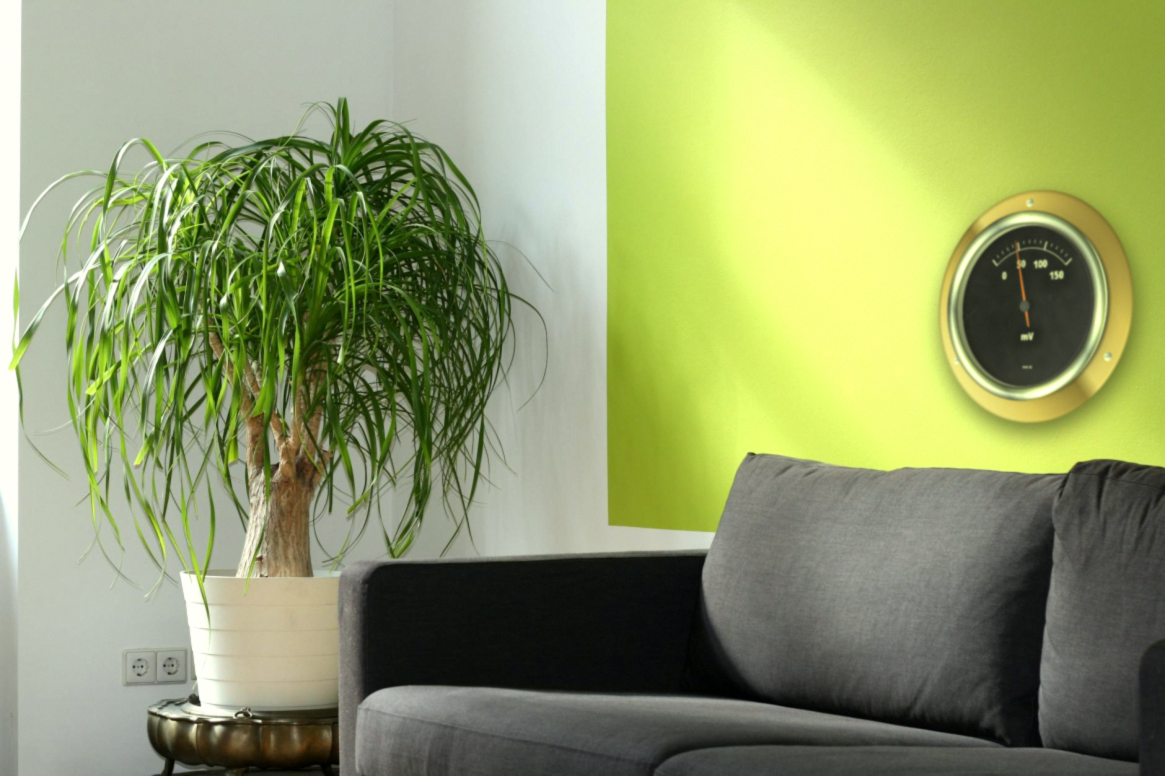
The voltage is 50 mV
